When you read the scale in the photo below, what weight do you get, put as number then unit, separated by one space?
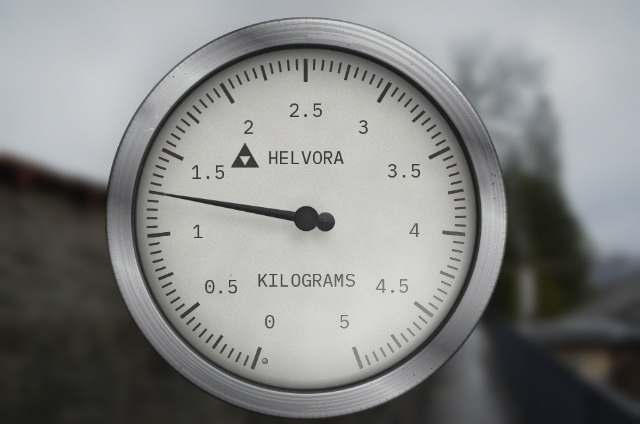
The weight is 1.25 kg
